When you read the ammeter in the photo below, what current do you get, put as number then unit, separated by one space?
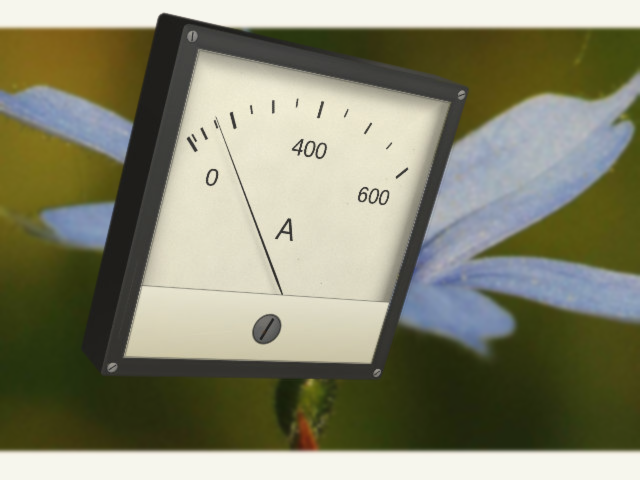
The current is 150 A
